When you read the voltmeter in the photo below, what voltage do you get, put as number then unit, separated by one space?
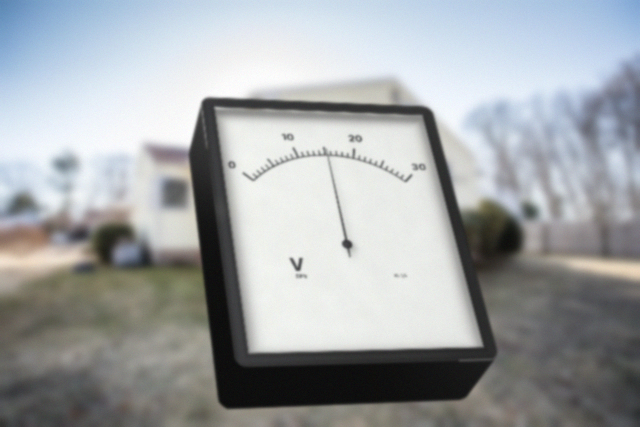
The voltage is 15 V
